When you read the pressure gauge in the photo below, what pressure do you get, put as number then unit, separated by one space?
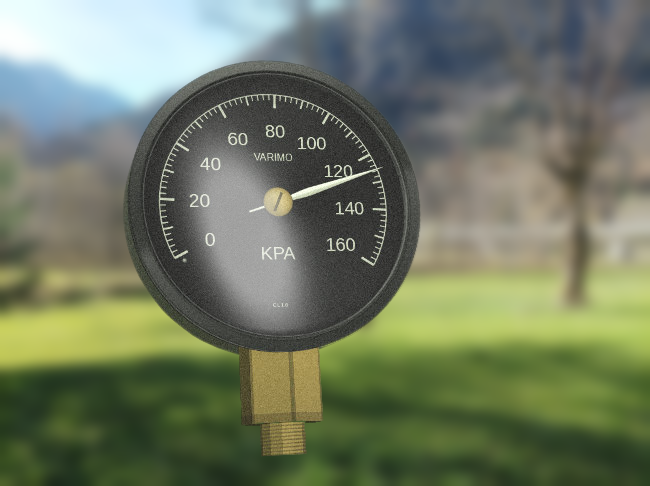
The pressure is 126 kPa
